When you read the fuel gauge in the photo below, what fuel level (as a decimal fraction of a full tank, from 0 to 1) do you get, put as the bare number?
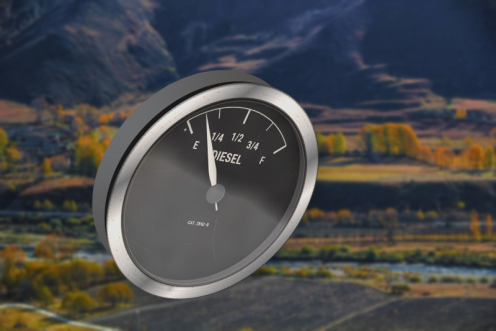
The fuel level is 0.125
